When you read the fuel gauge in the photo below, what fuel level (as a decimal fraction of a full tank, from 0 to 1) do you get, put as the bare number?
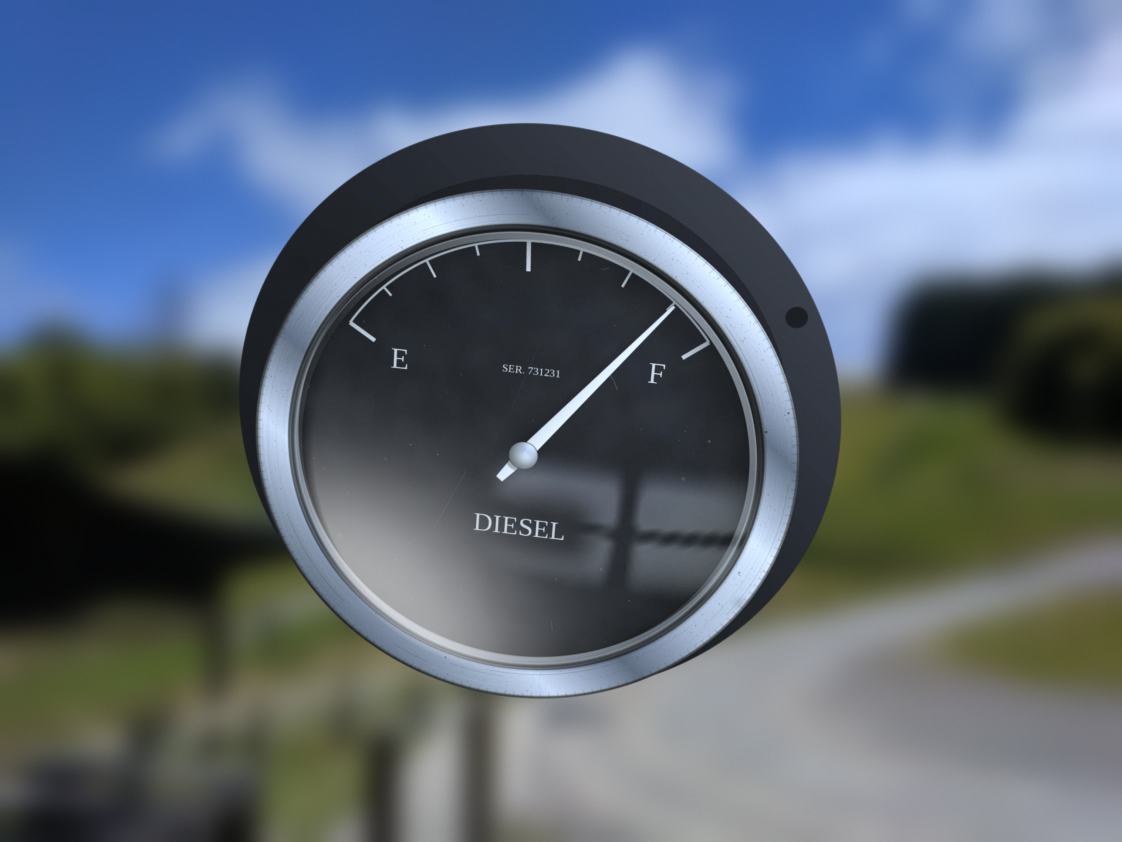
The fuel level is 0.875
